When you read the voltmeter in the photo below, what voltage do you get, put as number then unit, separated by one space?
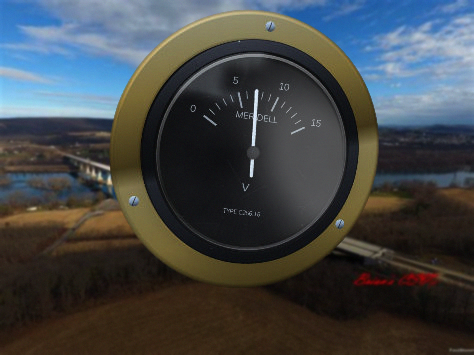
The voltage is 7 V
